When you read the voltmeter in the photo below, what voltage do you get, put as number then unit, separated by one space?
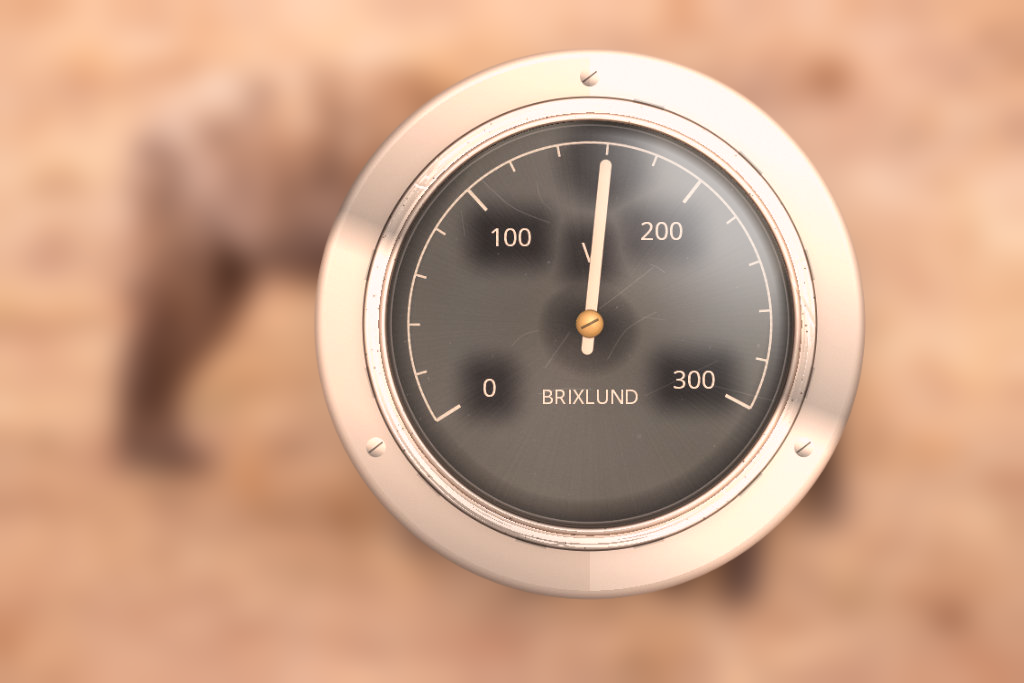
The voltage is 160 V
